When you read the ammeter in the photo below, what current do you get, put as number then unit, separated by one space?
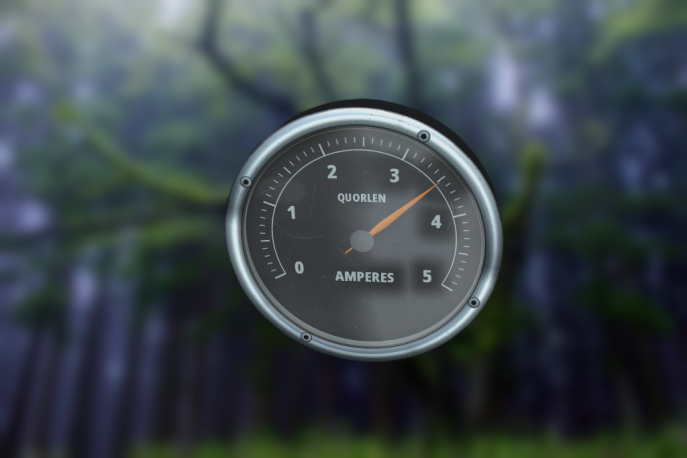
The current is 3.5 A
